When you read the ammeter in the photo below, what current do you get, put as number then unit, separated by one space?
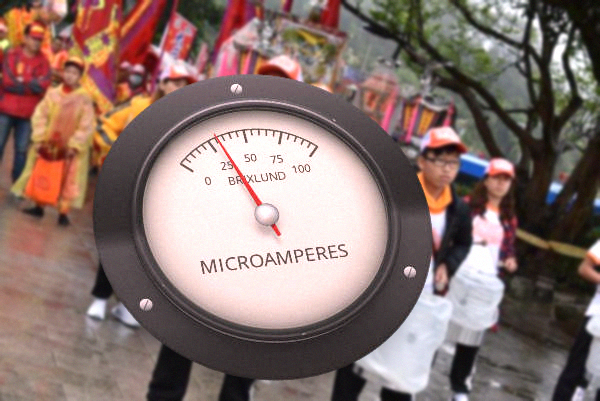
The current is 30 µA
